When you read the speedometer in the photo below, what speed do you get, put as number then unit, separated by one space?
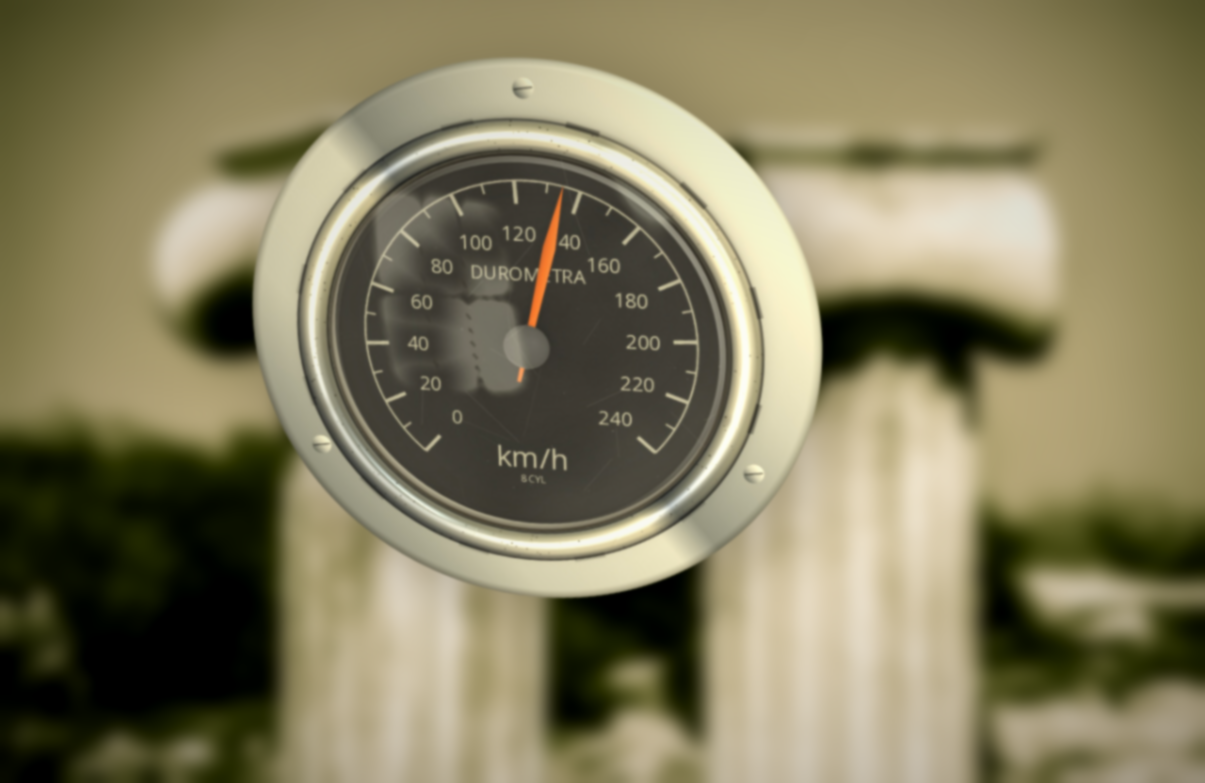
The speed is 135 km/h
